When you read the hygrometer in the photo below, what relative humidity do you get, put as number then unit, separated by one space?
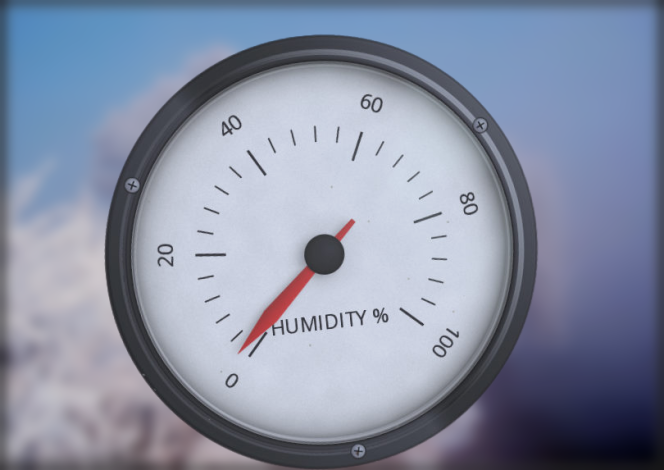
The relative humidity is 2 %
